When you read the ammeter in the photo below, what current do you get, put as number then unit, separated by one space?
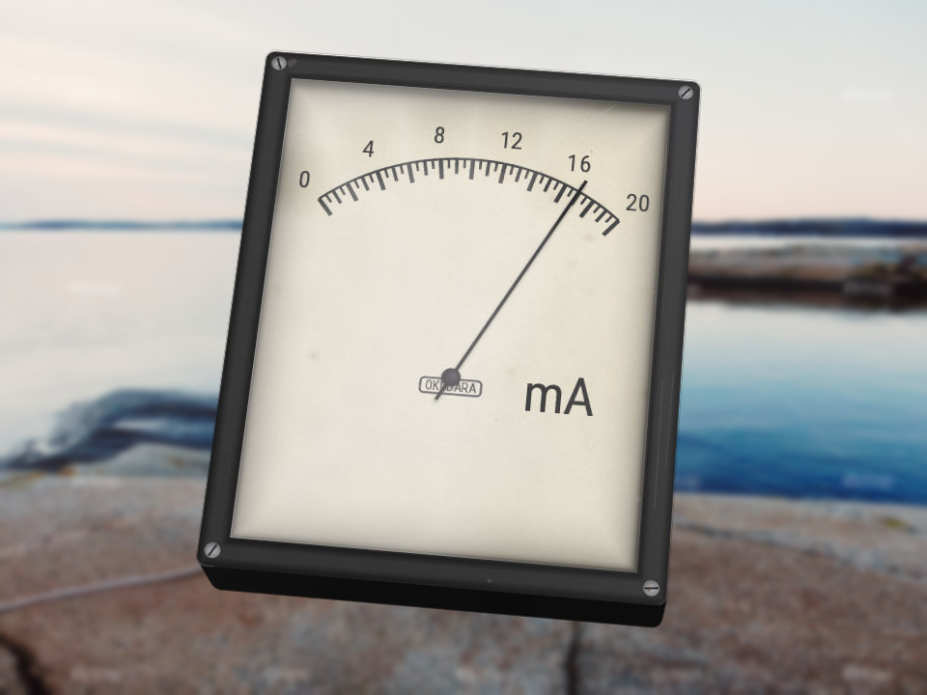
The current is 17 mA
